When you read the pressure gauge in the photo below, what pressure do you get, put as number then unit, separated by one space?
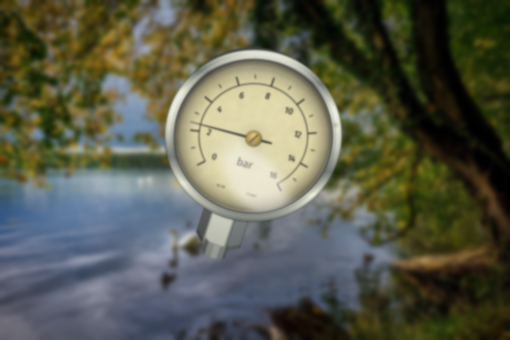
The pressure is 2.5 bar
